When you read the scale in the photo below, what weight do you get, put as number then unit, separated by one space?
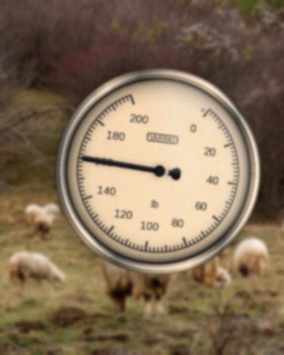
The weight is 160 lb
